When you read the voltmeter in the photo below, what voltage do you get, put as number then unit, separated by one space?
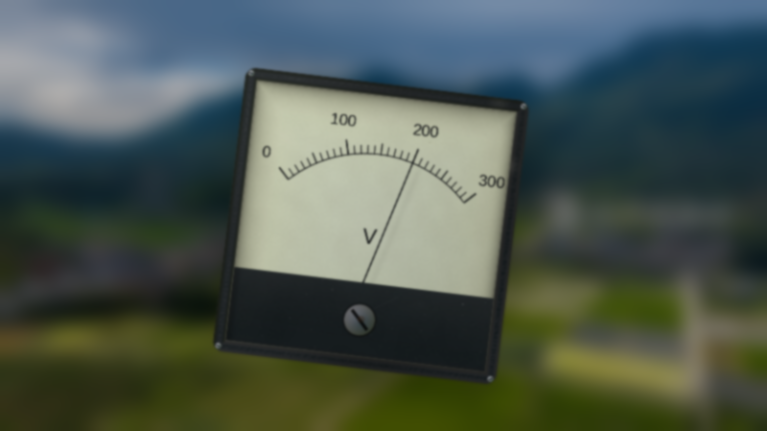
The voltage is 200 V
